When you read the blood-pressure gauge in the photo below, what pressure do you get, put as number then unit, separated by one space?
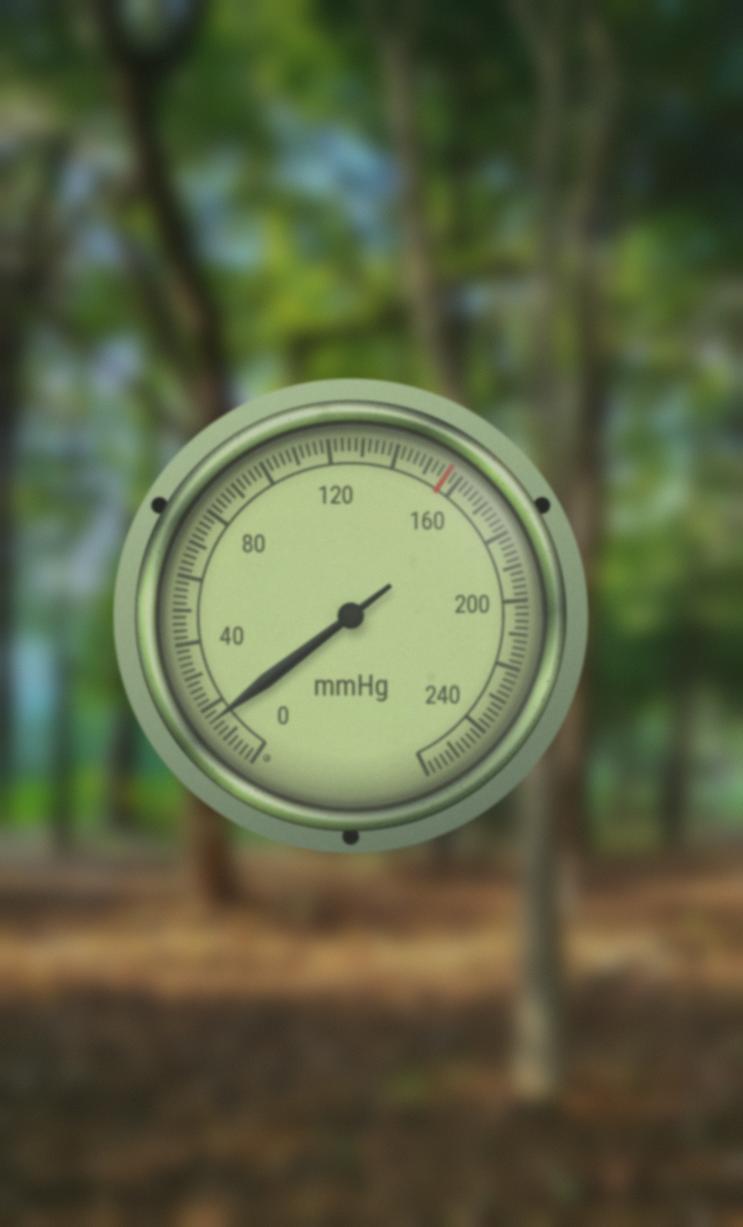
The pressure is 16 mmHg
